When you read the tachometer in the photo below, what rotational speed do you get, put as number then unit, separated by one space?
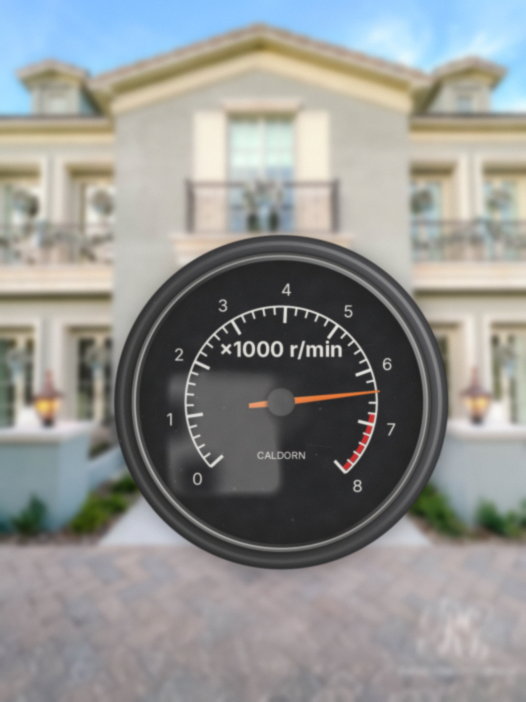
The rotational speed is 6400 rpm
